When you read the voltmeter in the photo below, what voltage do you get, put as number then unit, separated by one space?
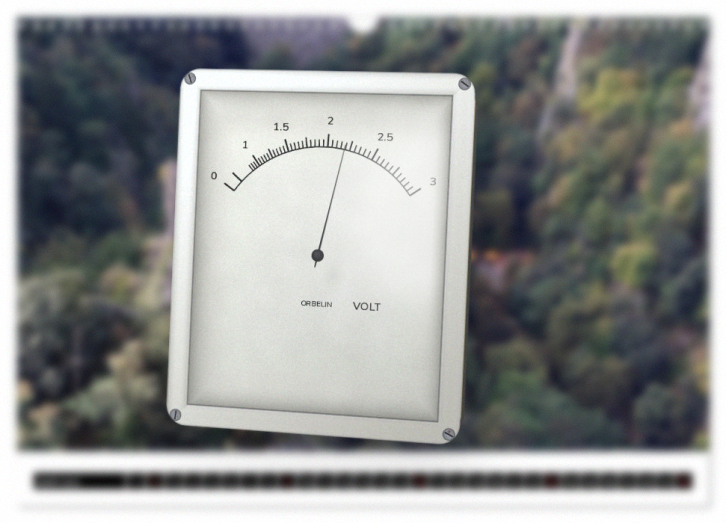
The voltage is 2.2 V
